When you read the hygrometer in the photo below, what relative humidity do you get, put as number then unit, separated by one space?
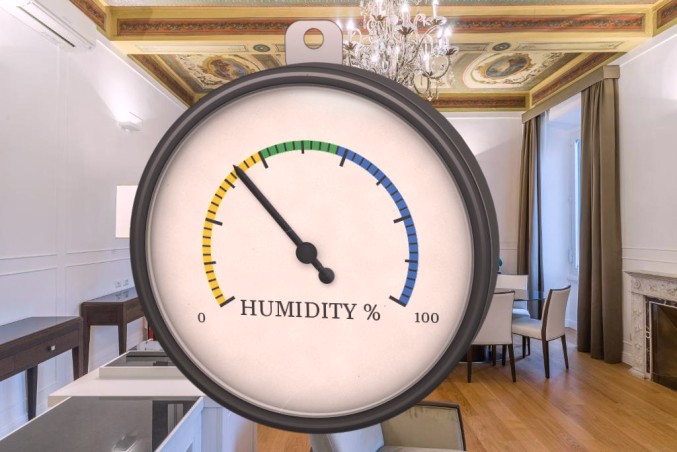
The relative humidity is 34 %
